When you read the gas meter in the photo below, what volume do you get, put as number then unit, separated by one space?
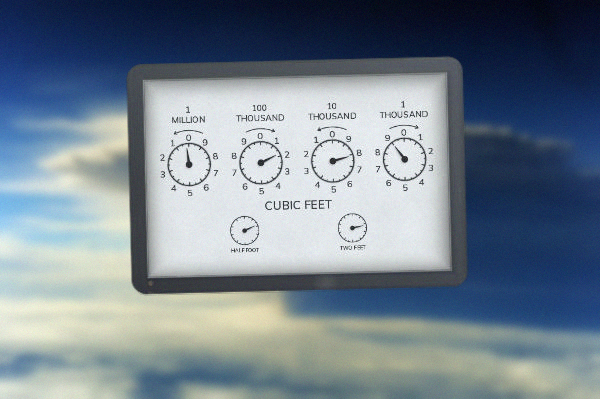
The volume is 17900 ft³
